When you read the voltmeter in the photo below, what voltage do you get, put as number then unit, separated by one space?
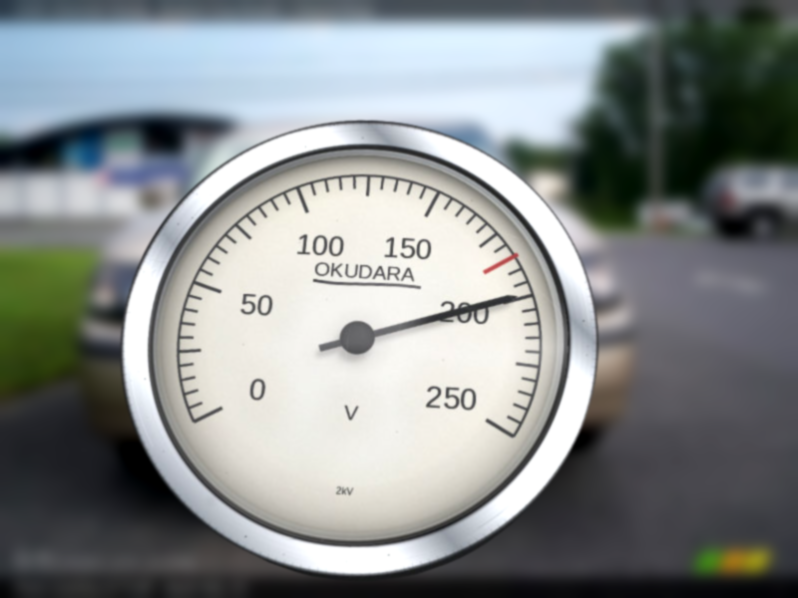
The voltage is 200 V
